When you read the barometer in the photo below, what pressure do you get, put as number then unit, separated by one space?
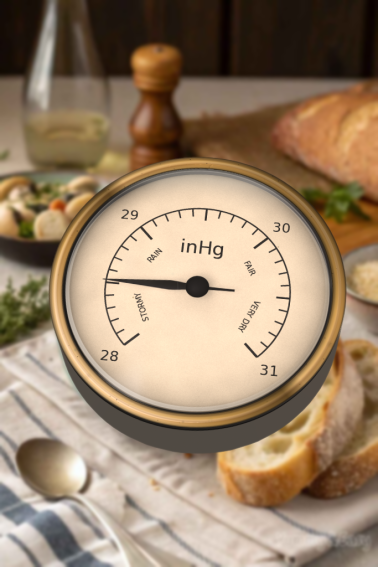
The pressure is 28.5 inHg
